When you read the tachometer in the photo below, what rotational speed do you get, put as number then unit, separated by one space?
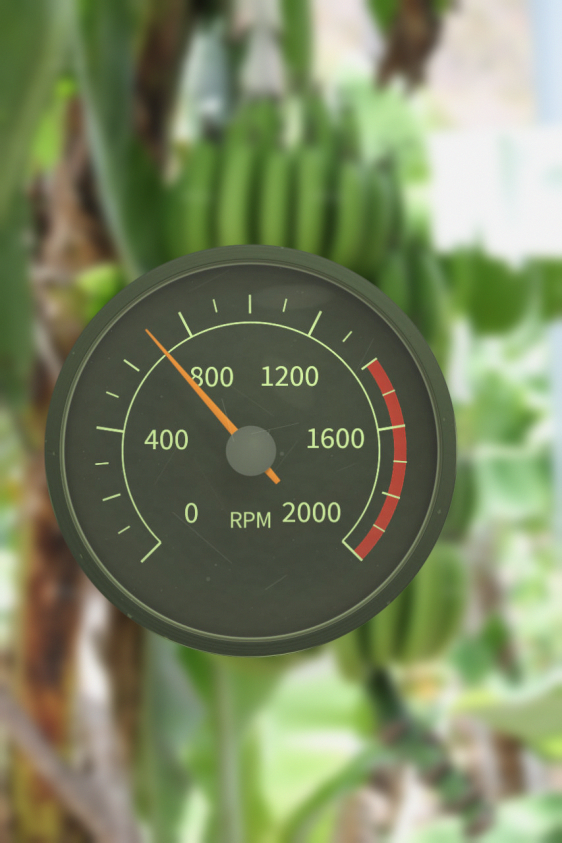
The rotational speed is 700 rpm
